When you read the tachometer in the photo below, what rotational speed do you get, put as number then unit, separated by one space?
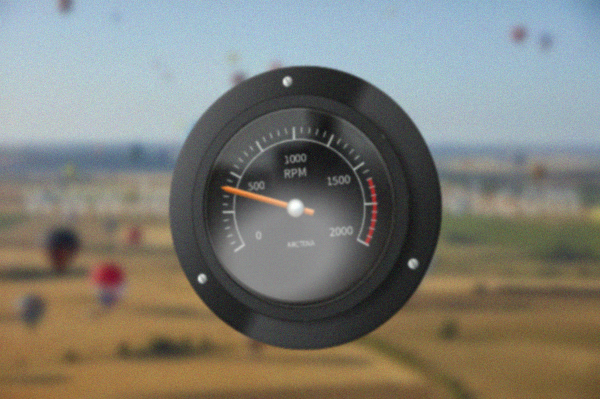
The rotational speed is 400 rpm
